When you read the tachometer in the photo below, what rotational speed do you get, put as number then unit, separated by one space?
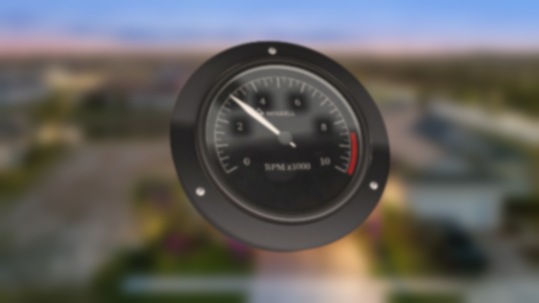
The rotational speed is 3000 rpm
